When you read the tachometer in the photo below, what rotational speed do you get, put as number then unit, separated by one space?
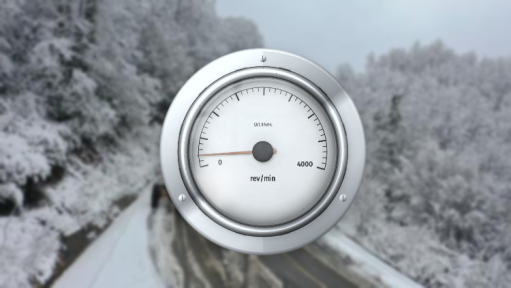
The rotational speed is 200 rpm
